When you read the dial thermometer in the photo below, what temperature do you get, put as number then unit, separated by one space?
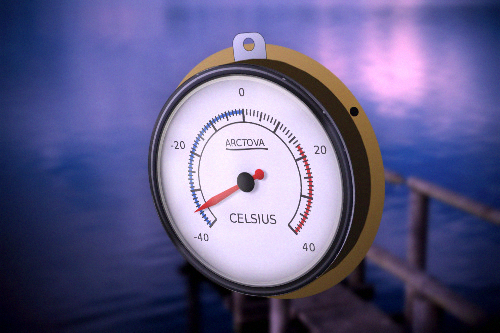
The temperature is -35 °C
